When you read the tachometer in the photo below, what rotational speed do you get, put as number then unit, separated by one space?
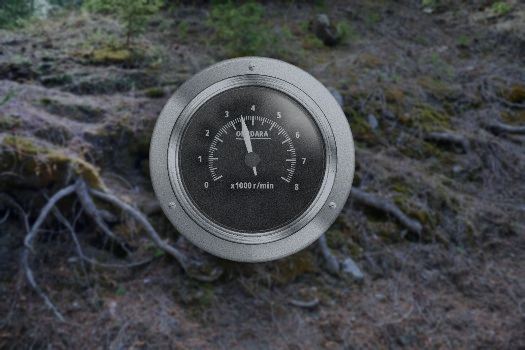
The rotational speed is 3500 rpm
